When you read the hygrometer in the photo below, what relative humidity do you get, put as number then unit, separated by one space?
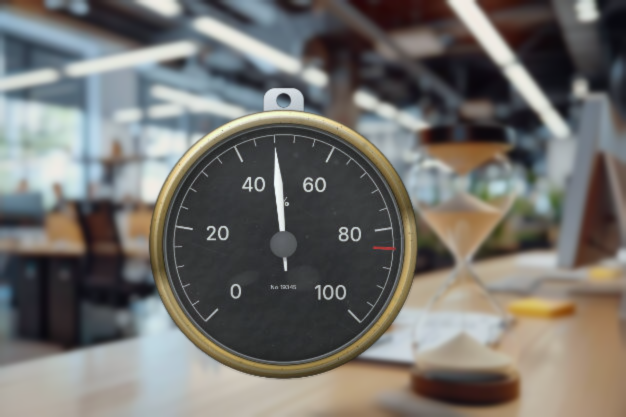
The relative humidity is 48 %
